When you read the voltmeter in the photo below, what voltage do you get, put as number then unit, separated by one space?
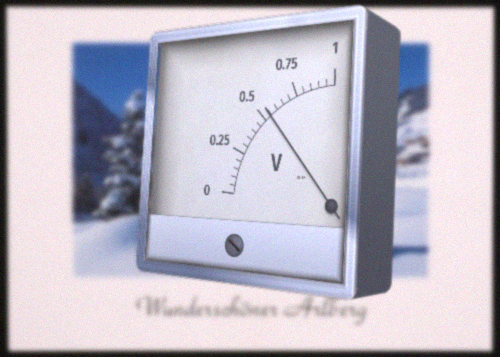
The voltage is 0.55 V
